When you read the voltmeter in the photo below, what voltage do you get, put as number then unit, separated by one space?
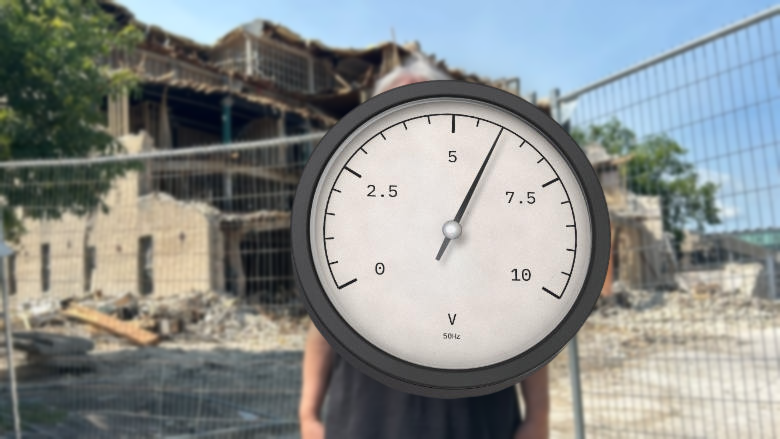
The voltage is 6 V
